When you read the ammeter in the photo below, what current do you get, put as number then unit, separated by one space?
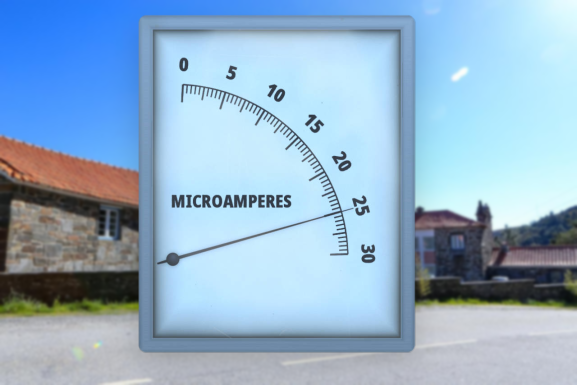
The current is 25 µA
